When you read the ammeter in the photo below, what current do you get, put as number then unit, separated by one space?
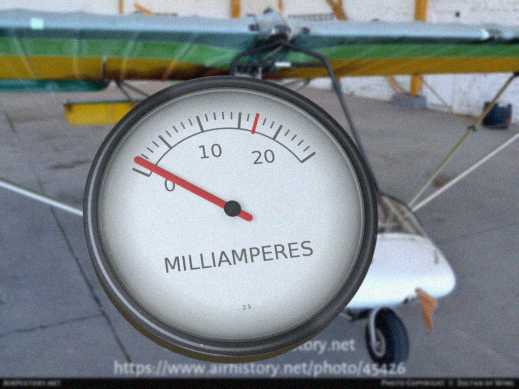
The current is 1 mA
